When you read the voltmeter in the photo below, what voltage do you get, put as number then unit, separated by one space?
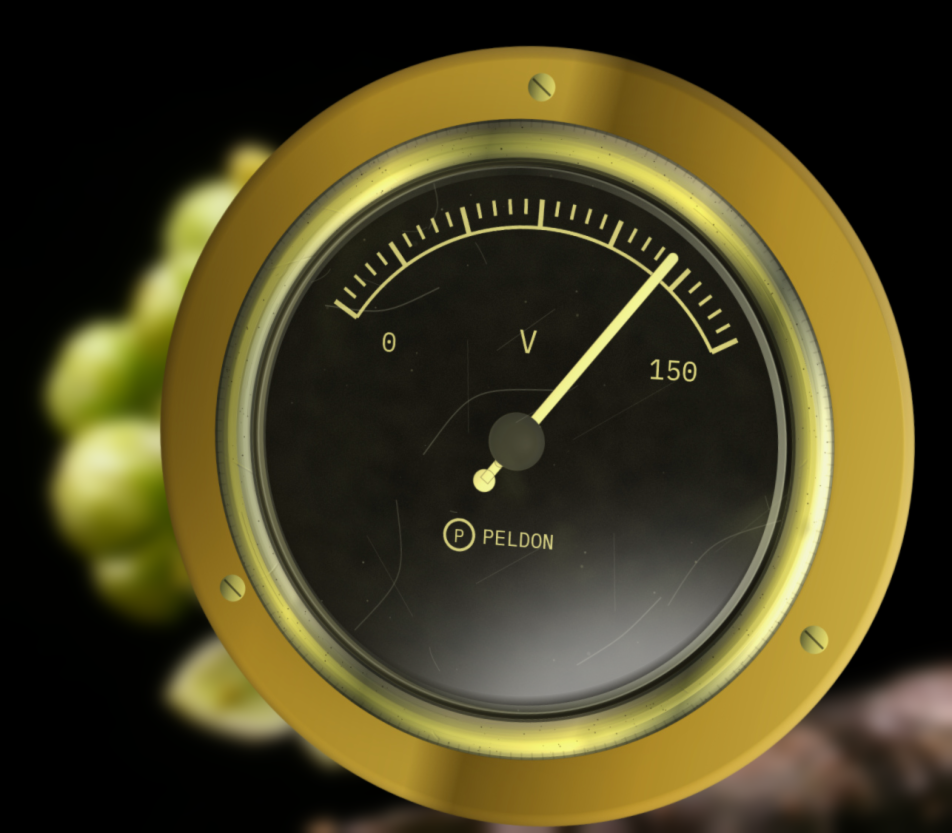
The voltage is 120 V
